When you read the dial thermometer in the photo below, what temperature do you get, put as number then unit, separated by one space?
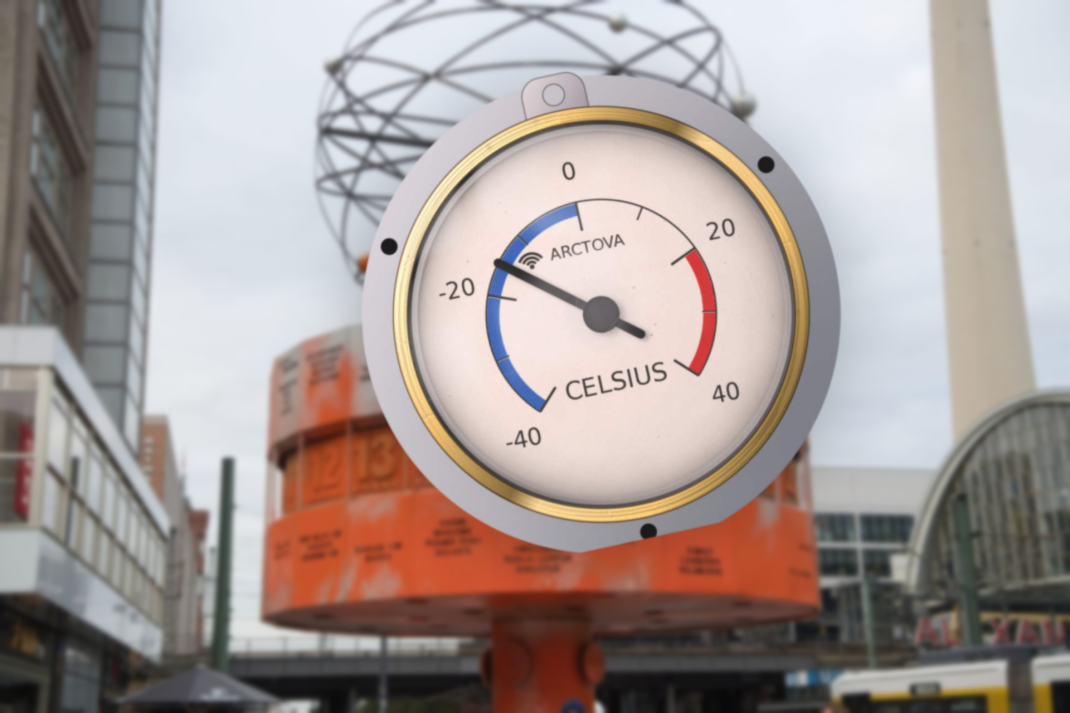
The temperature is -15 °C
